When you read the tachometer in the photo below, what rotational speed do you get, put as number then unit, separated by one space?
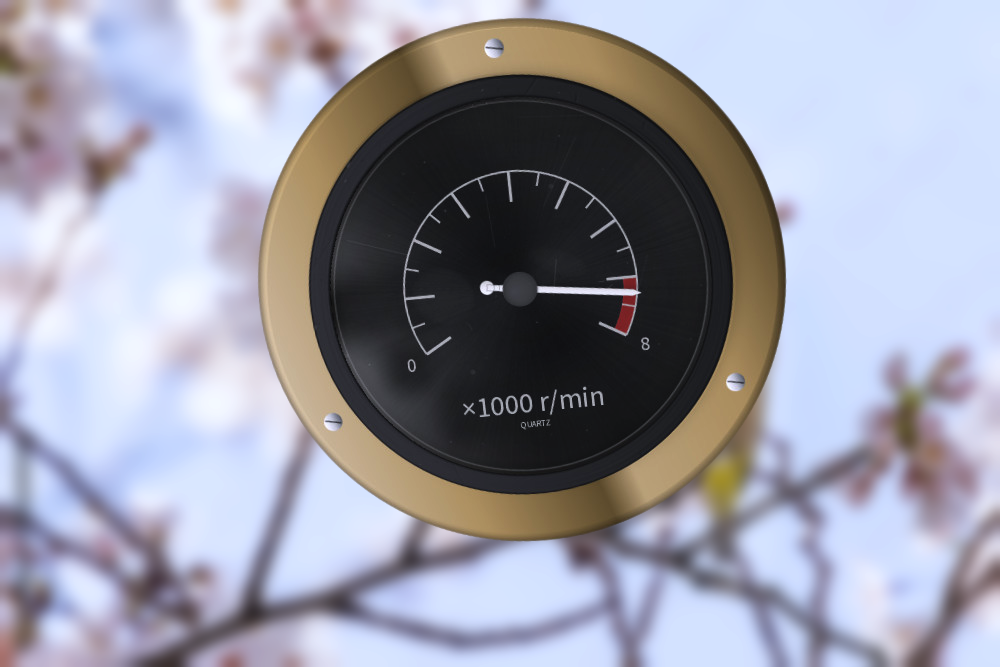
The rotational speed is 7250 rpm
